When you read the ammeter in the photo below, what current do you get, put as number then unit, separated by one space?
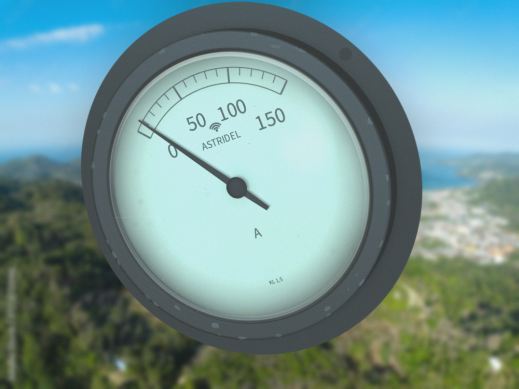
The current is 10 A
